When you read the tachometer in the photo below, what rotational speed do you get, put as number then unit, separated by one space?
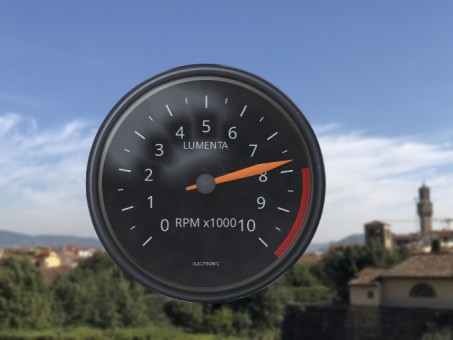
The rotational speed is 7750 rpm
